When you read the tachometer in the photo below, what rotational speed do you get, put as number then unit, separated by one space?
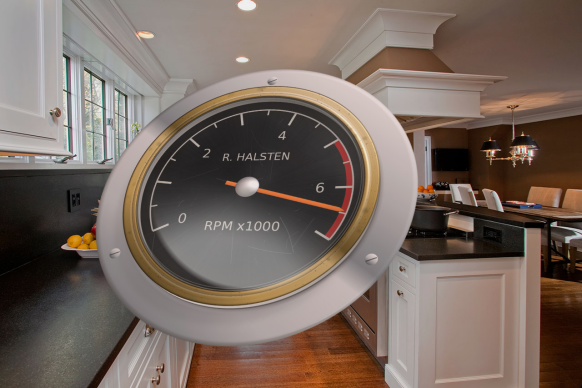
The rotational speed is 6500 rpm
